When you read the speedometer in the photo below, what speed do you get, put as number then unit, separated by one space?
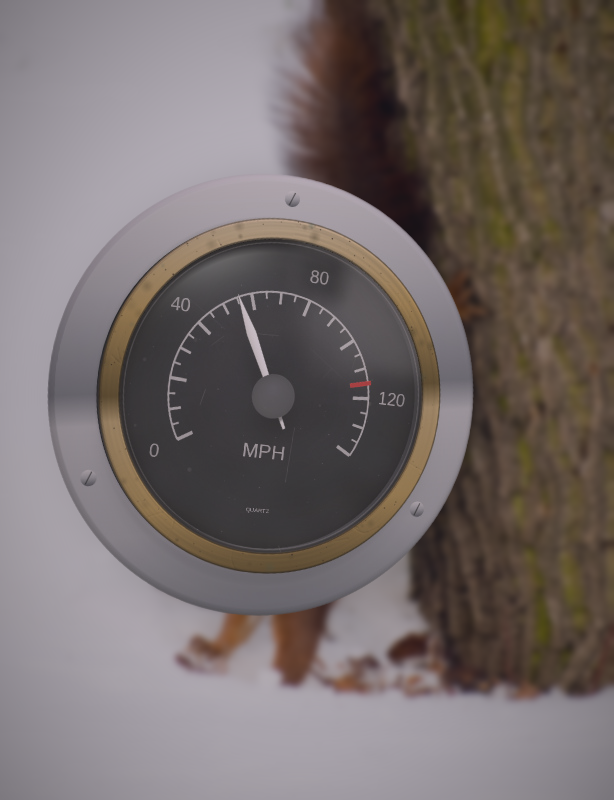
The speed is 55 mph
